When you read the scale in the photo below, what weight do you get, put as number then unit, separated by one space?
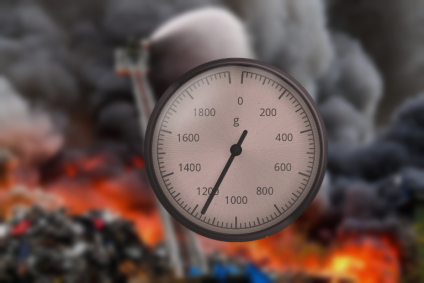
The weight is 1160 g
